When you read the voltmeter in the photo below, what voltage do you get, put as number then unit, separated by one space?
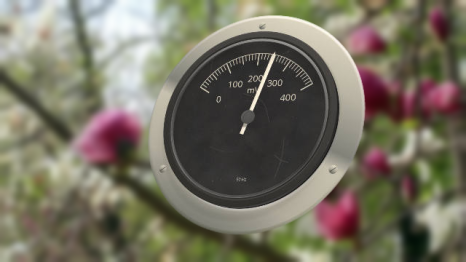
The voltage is 250 mV
